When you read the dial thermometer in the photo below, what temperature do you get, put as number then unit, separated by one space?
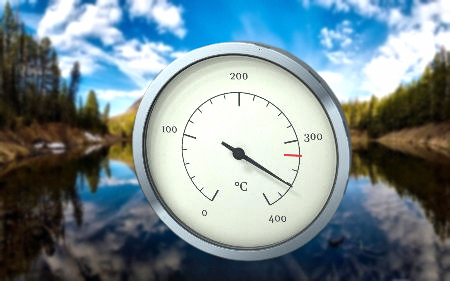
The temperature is 360 °C
